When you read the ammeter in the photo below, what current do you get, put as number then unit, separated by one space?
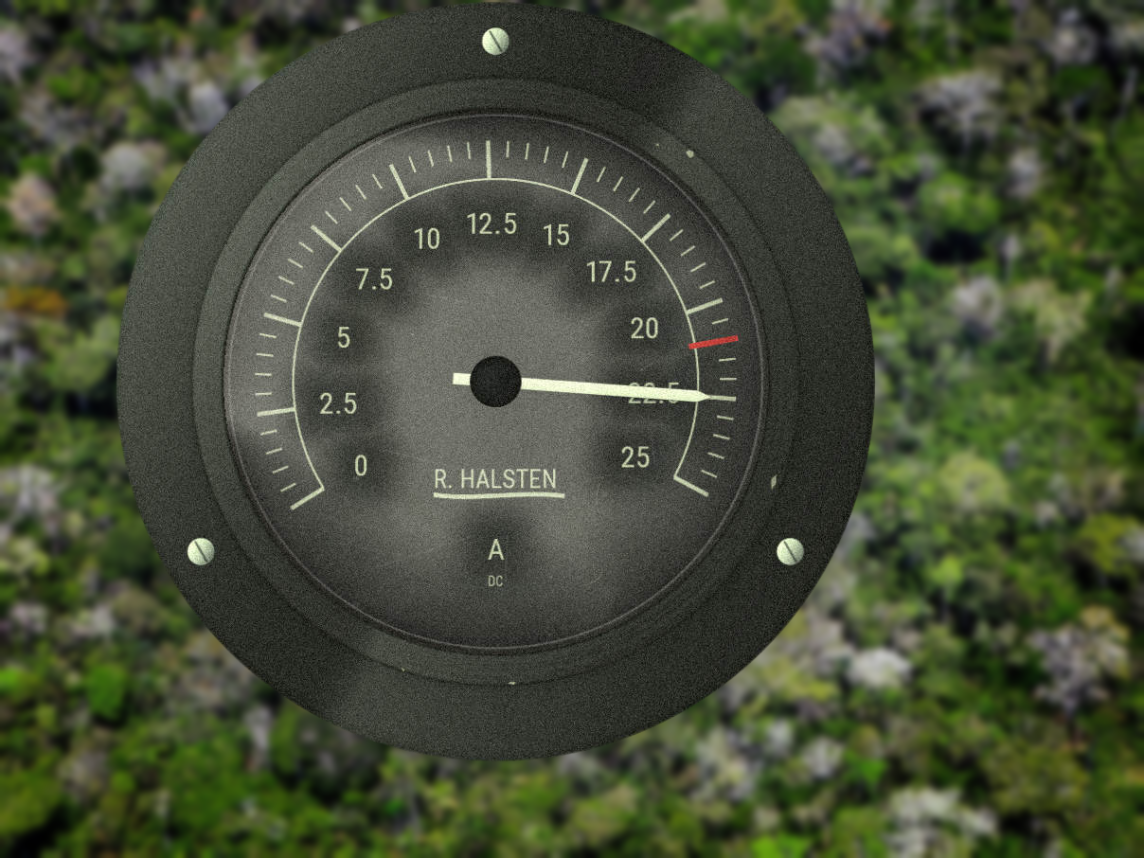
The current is 22.5 A
